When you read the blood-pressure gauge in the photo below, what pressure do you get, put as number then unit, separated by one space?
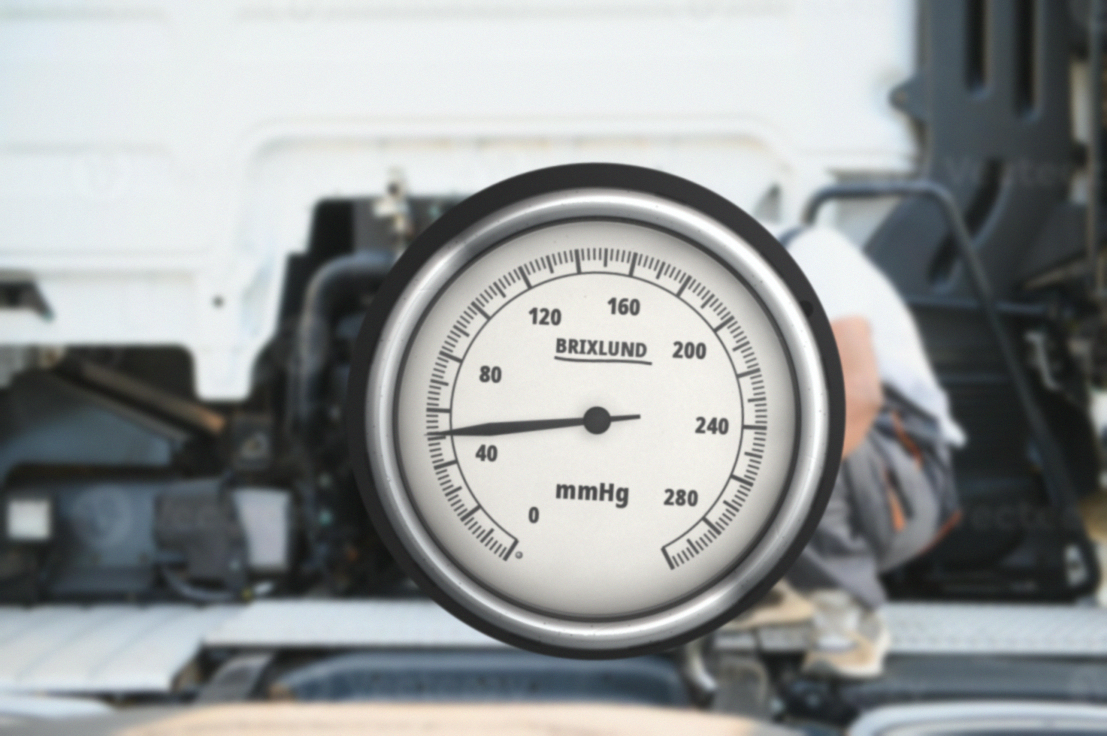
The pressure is 52 mmHg
